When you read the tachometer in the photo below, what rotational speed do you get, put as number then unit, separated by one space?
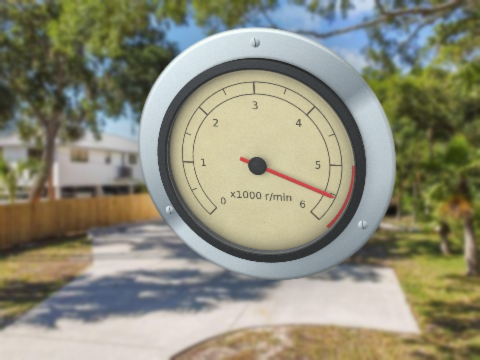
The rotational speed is 5500 rpm
